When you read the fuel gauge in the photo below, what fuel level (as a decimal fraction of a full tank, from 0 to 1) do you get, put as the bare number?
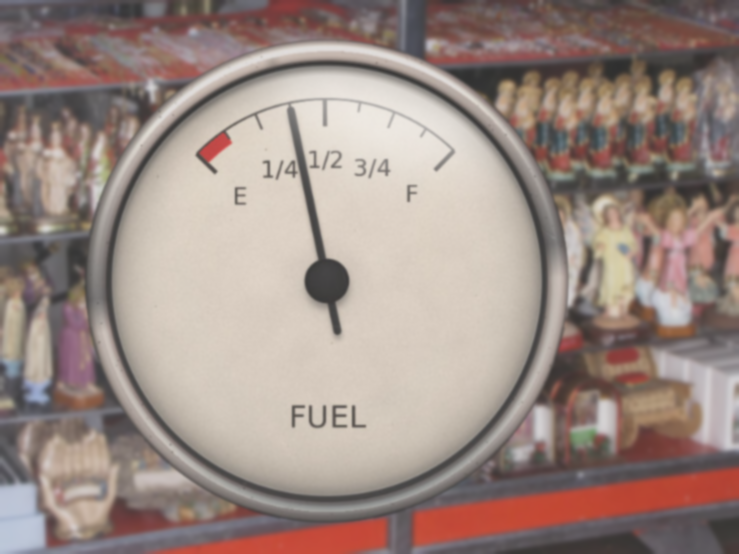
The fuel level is 0.375
